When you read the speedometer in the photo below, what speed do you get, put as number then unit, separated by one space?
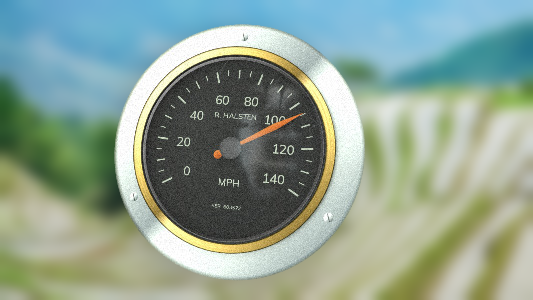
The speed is 105 mph
